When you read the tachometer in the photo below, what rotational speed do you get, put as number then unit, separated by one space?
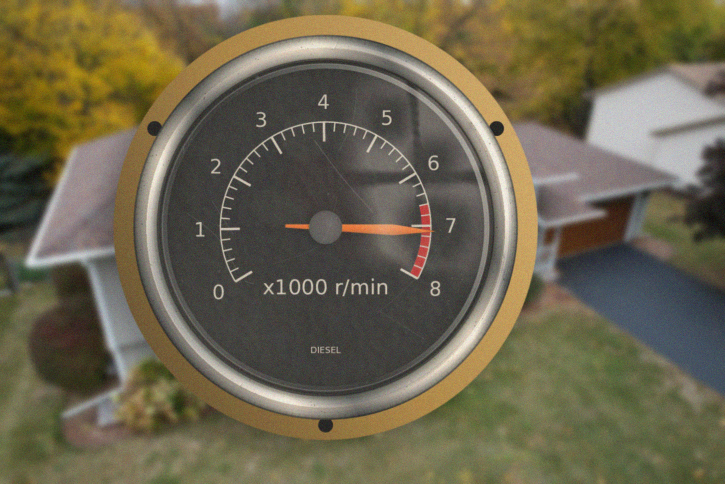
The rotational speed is 7100 rpm
